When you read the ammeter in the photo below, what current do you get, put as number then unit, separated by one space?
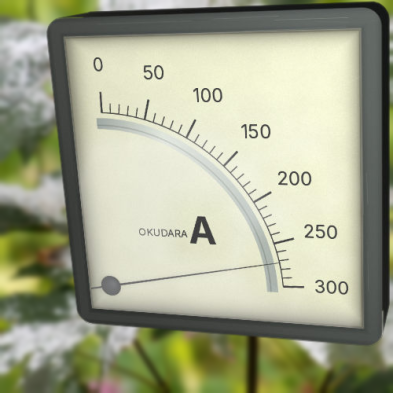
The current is 270 A
